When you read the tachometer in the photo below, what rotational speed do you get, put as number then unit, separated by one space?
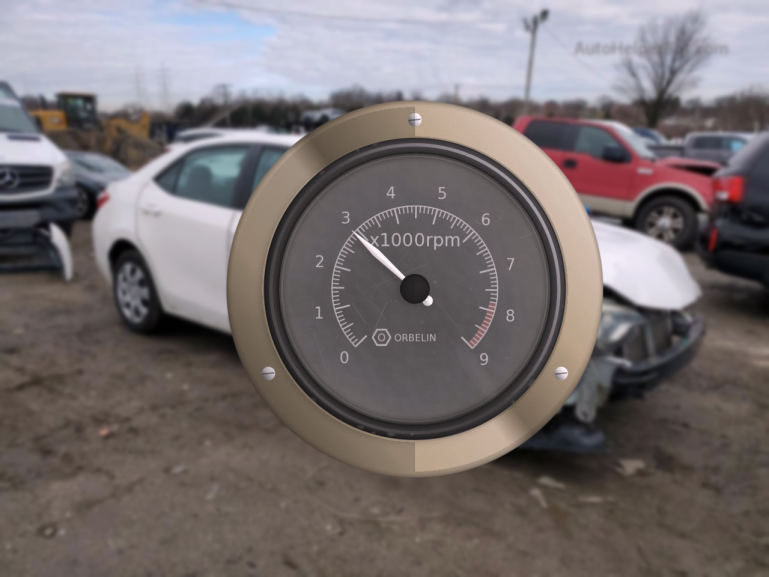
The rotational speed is 2900 rpm
